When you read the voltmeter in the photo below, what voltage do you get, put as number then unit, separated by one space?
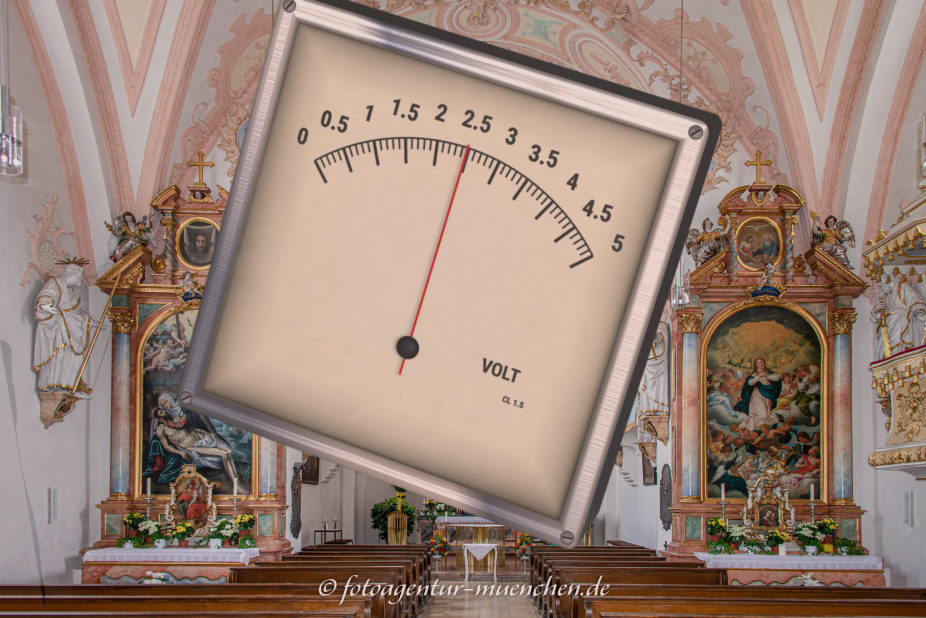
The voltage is 2.5 V
